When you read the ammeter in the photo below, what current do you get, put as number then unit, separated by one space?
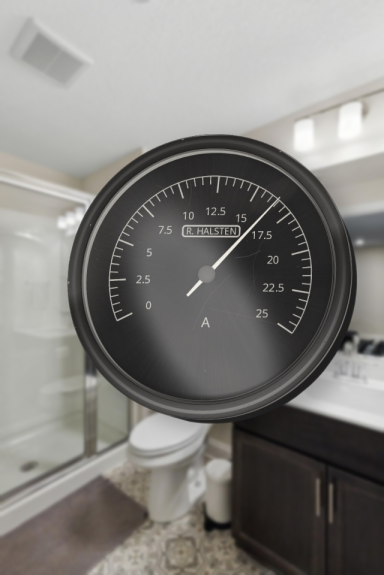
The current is 16.5 A
